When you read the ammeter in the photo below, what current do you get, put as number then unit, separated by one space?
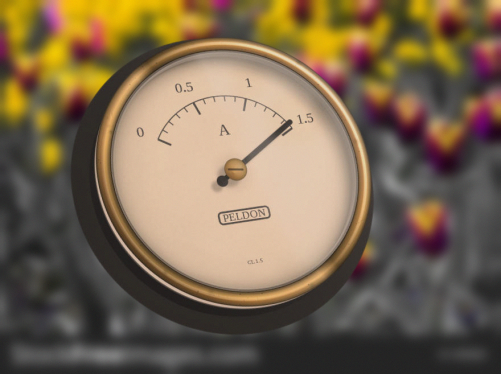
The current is 1.45 A
